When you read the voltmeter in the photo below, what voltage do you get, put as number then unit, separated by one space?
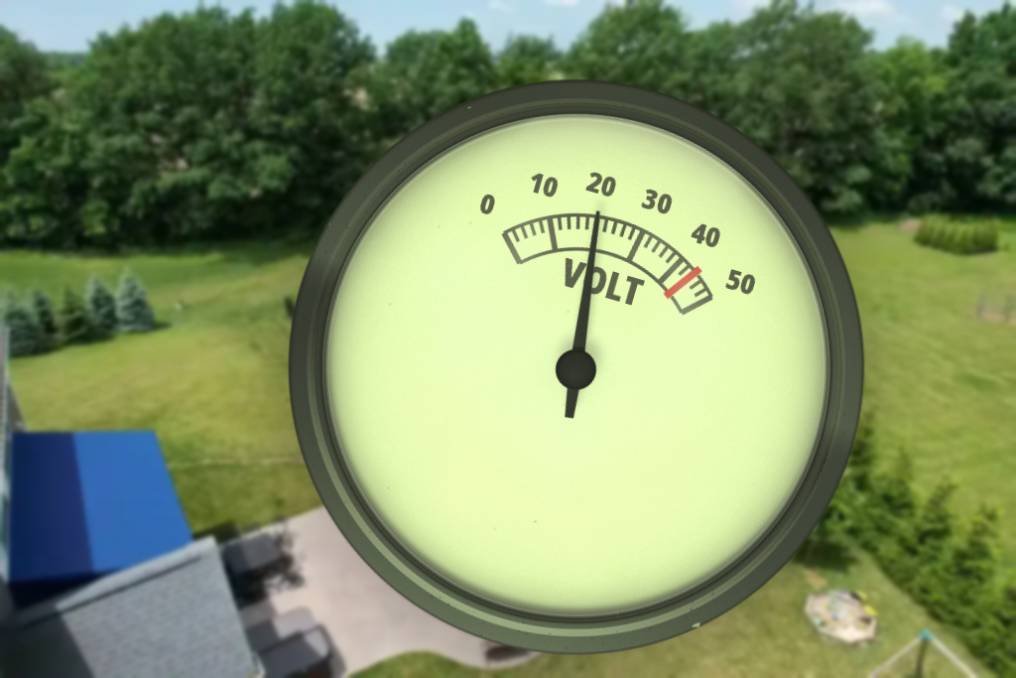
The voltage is 20 V
